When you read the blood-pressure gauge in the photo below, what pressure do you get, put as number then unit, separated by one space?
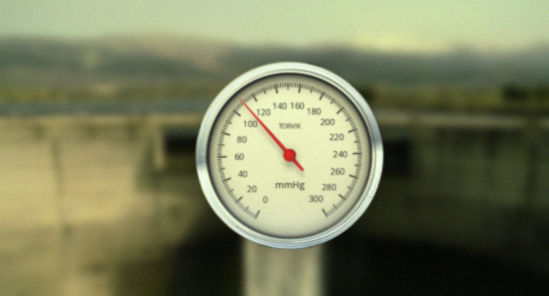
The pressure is 110 mmHg
